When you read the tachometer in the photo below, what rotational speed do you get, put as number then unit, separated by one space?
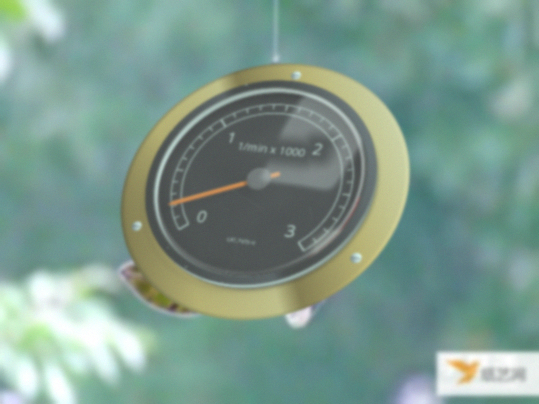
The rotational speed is 200 rpm
